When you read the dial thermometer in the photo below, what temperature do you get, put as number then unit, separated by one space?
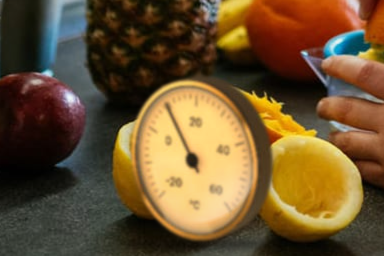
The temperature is 10 °C
